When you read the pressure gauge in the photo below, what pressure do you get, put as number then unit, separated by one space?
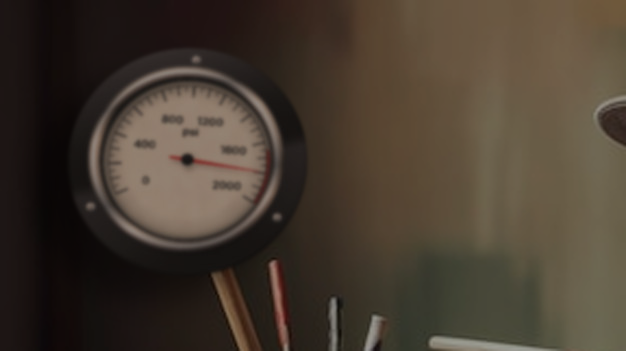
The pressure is 1800 psi
